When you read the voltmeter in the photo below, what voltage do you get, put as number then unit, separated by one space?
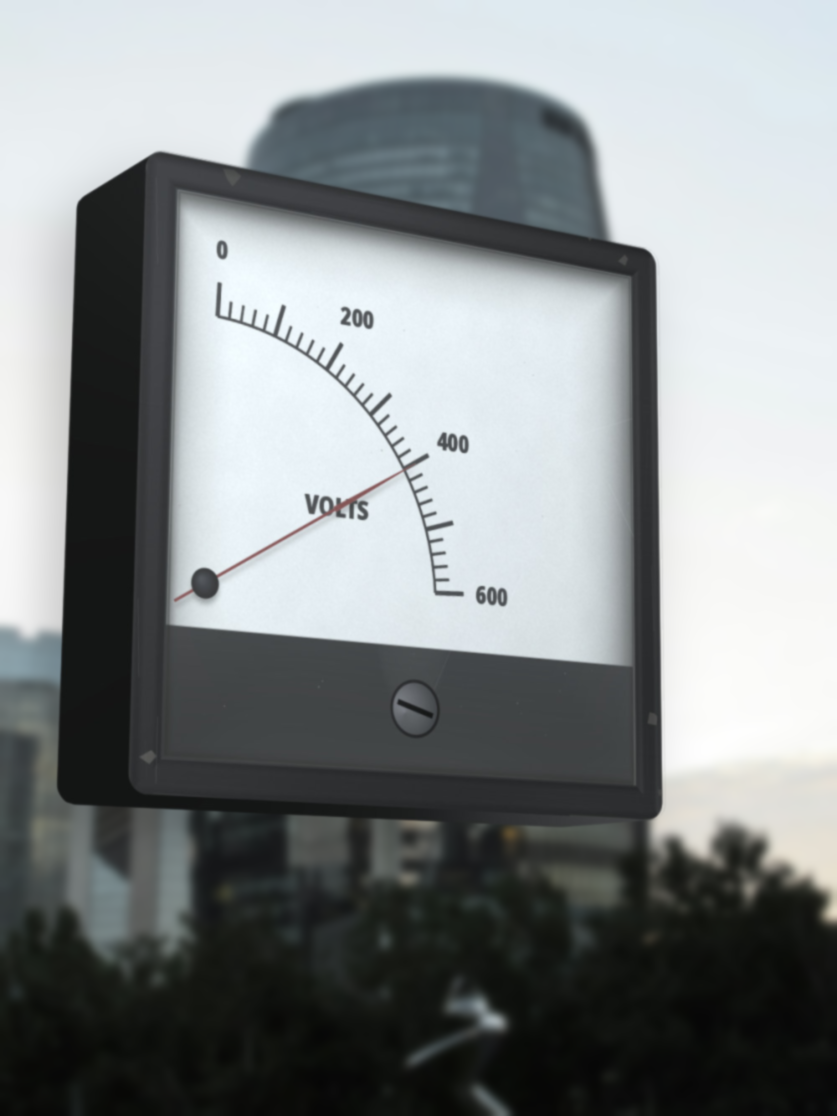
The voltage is 400 V
